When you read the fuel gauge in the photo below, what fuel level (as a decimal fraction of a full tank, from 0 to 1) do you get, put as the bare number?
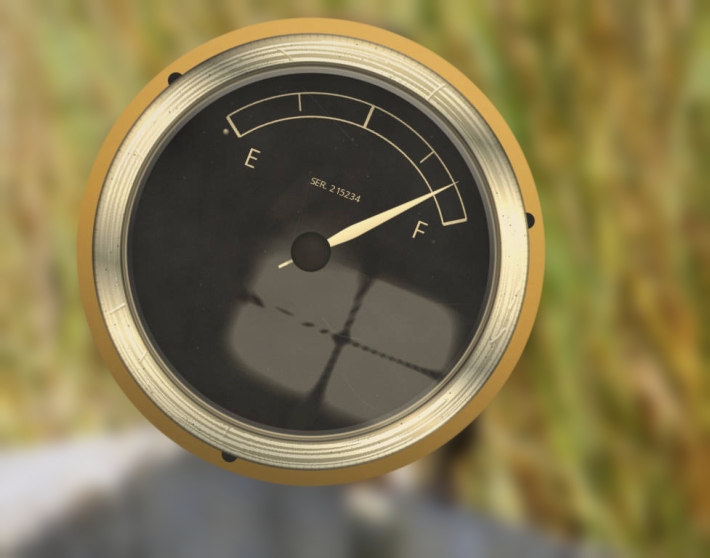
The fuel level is 0.875
